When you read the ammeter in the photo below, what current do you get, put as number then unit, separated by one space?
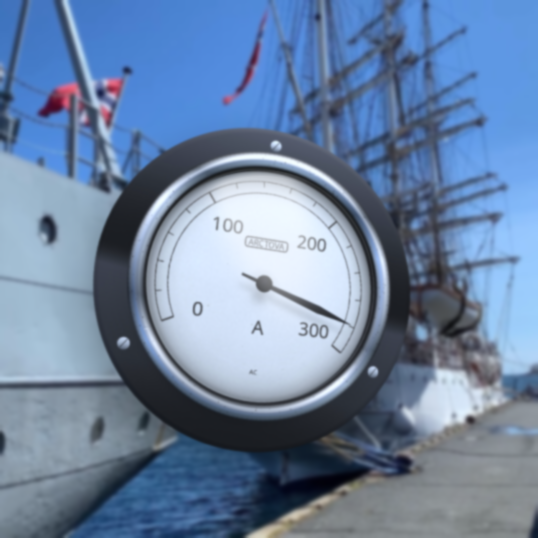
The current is 280 A
